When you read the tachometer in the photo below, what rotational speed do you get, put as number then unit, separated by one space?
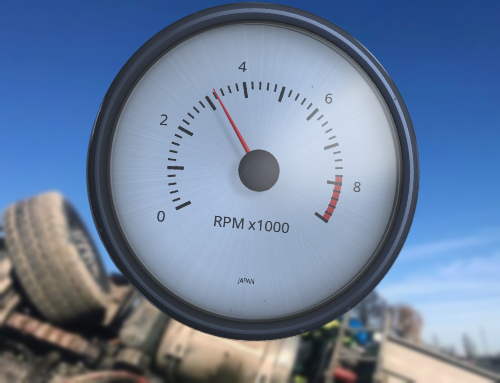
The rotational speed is 3200 rpm
